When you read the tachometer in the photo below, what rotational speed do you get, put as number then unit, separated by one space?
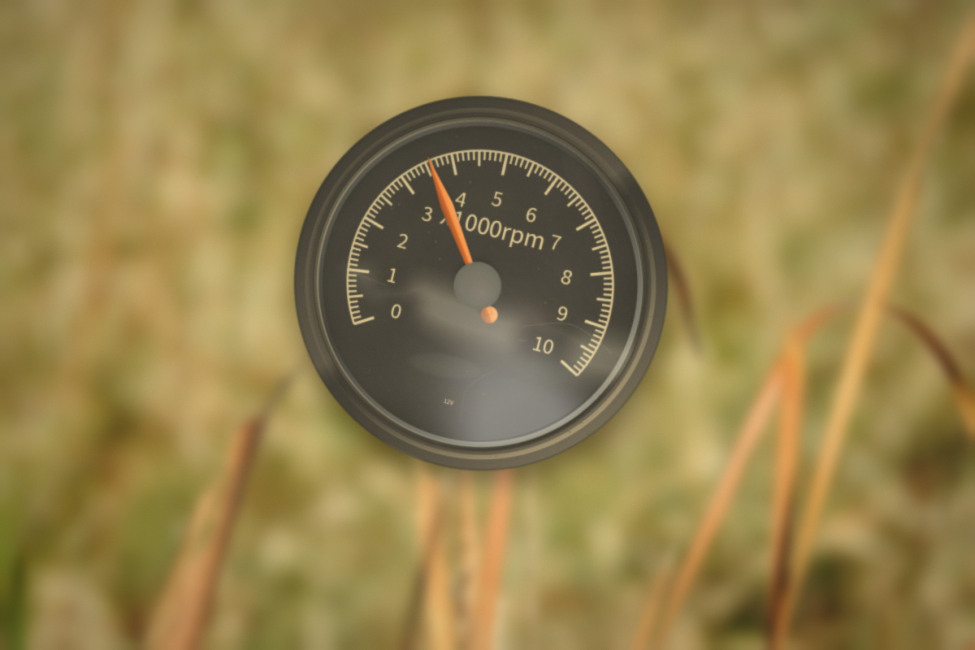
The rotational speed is 3600 rpm
